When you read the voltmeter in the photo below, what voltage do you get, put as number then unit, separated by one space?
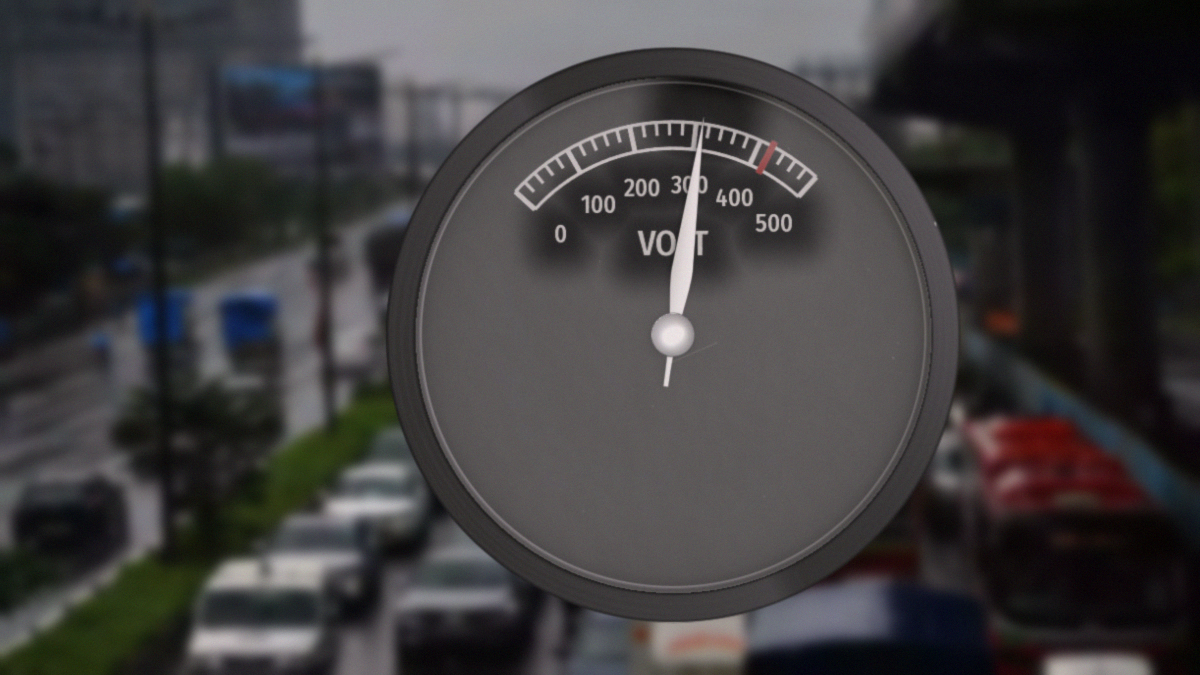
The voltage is 310 V
